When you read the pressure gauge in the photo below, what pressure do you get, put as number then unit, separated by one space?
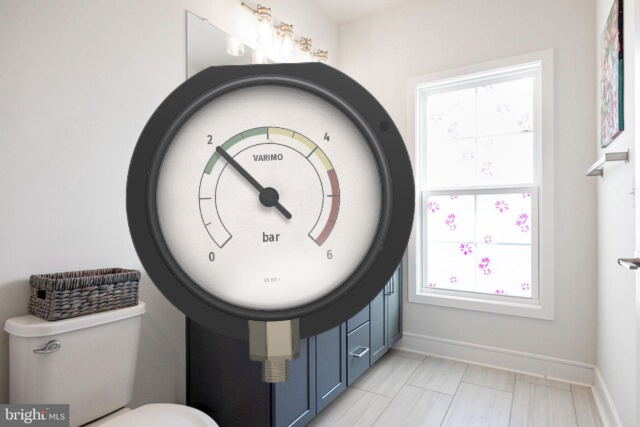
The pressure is 2 bar
